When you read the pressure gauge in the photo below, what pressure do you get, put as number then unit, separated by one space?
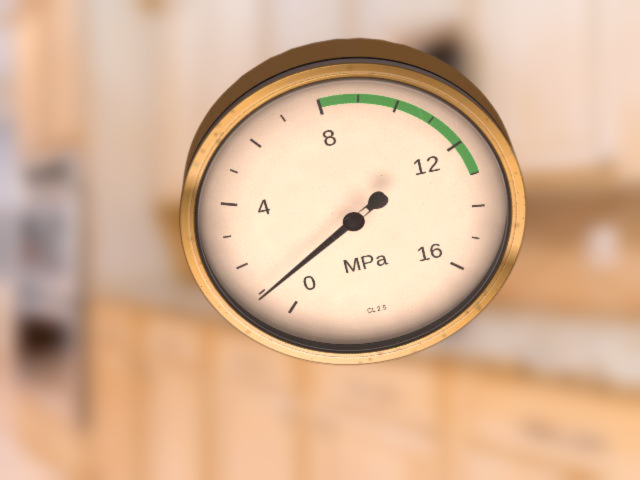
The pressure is 1 MPa
